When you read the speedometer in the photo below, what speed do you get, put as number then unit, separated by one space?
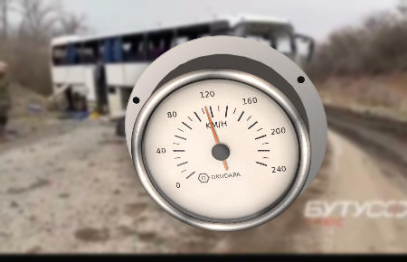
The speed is 115 km/h
